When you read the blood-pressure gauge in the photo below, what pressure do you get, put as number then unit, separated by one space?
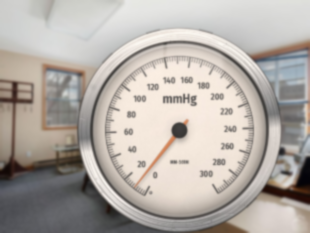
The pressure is 10 mmHg
